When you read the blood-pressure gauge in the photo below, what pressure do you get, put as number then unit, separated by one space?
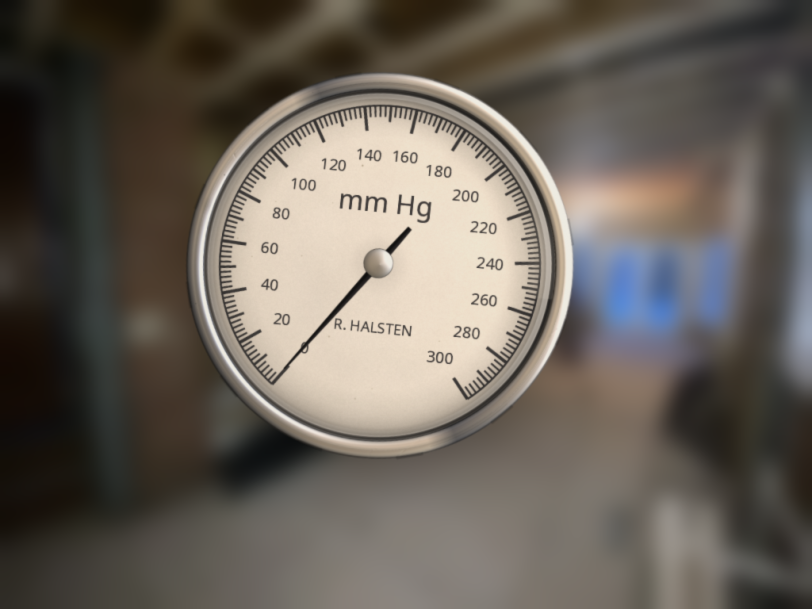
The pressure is 0 mmHg
